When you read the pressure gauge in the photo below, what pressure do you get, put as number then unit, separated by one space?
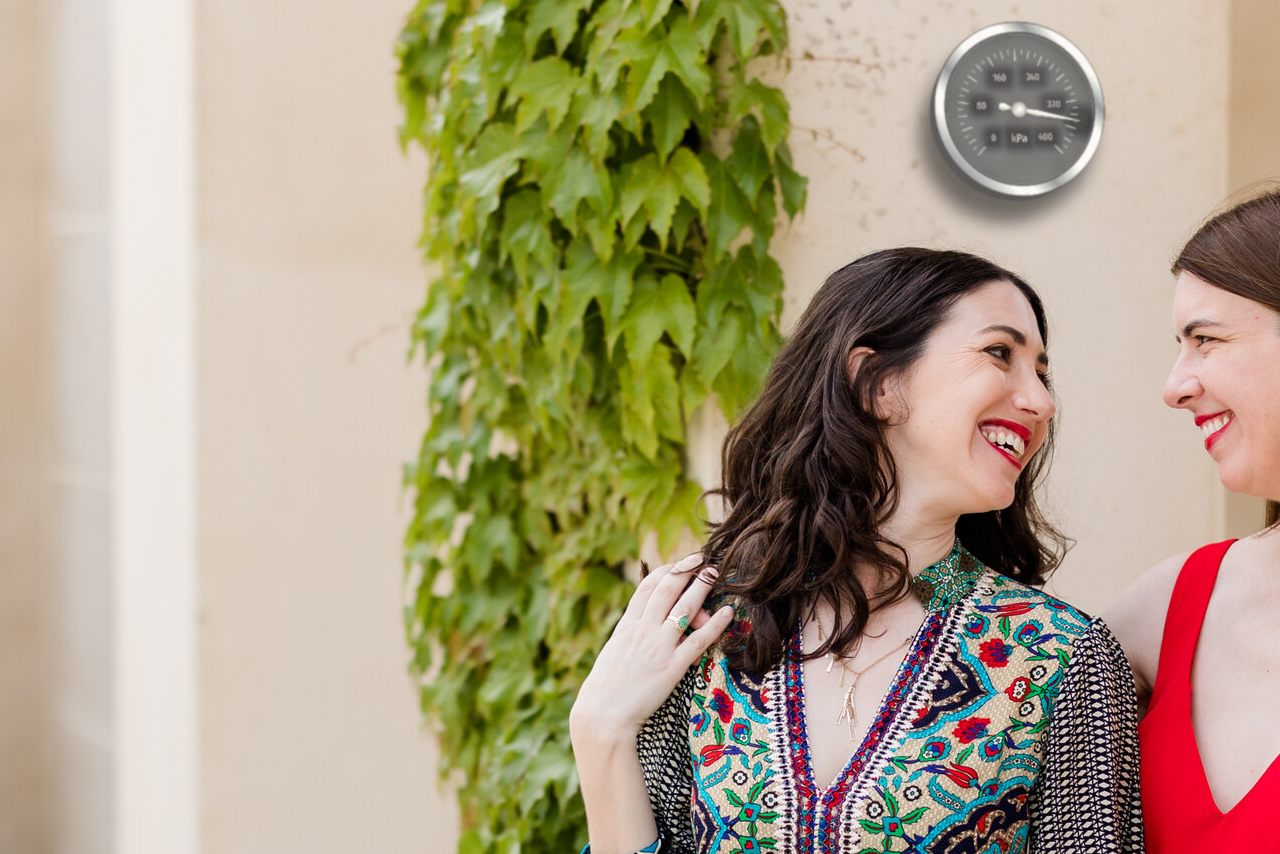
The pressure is 350 kPa
